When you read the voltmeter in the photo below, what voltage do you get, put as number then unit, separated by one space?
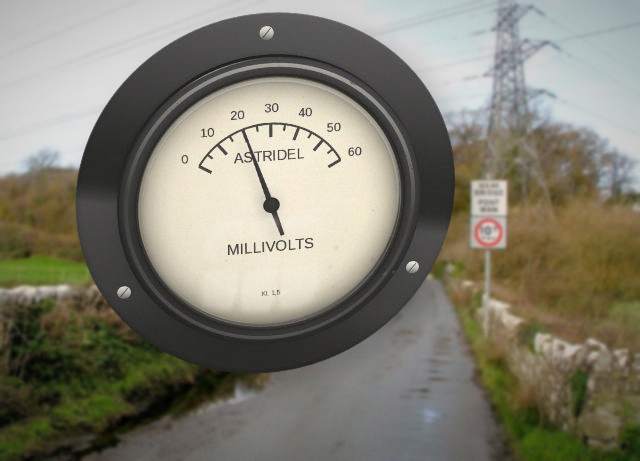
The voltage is 20 mV
